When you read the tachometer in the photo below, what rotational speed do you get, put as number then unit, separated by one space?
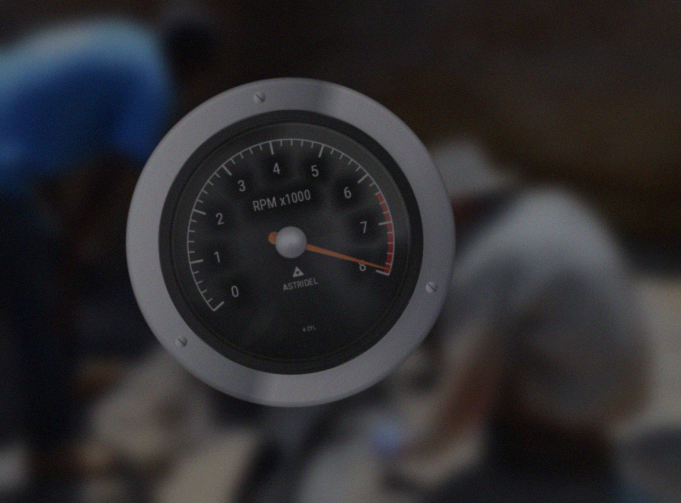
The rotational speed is 7900 rpm
